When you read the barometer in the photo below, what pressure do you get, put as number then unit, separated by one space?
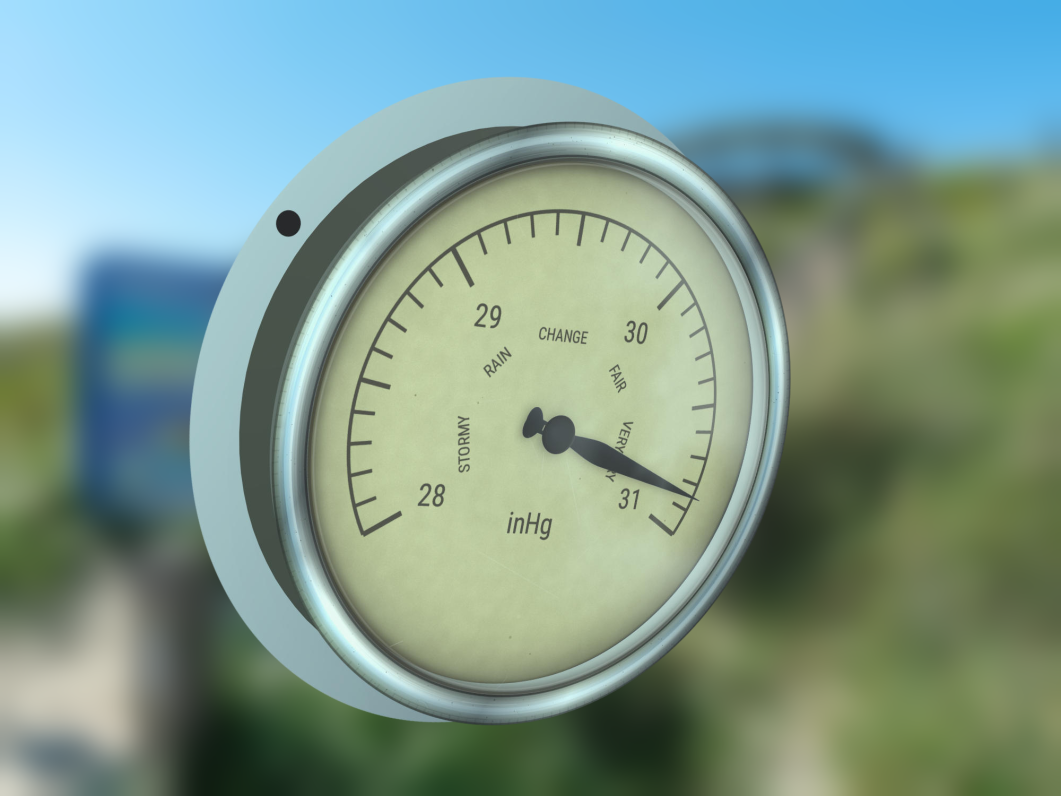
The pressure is 30.85 inHg
